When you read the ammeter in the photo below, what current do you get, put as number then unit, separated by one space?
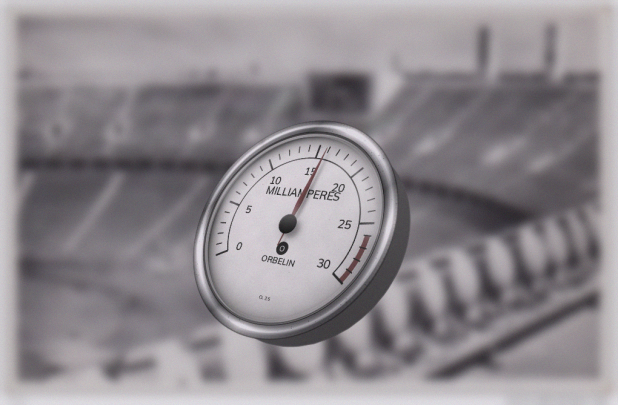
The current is 16 mA
